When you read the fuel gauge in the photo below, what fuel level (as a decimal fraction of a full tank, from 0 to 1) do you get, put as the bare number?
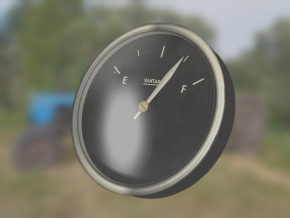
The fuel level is 0.75
